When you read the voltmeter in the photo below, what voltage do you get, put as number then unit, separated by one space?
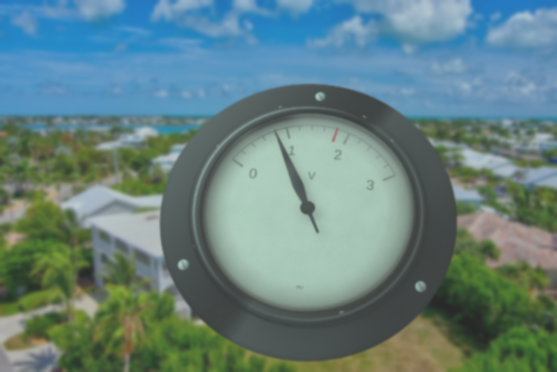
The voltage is 0.8 V
